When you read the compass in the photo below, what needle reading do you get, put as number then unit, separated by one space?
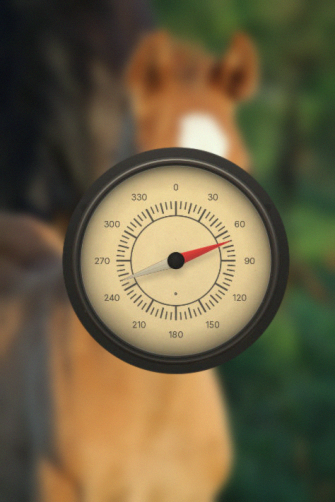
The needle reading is 70 °
